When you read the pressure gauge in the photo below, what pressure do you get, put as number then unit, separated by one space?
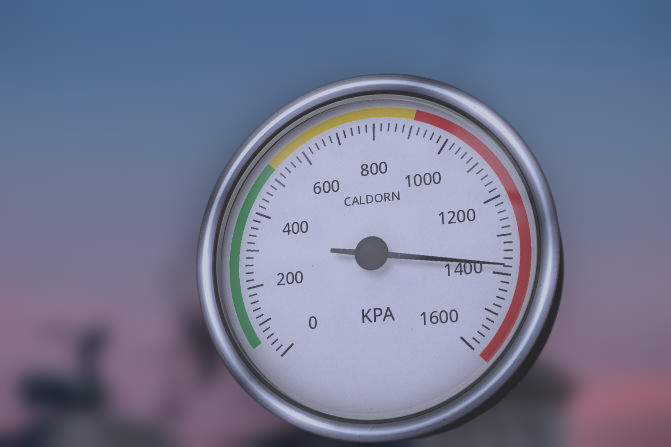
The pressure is 1380 kPa
